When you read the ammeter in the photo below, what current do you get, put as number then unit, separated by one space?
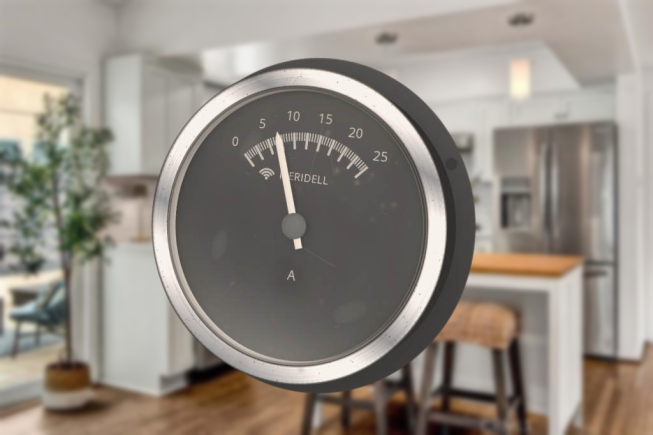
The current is 7.5 A
